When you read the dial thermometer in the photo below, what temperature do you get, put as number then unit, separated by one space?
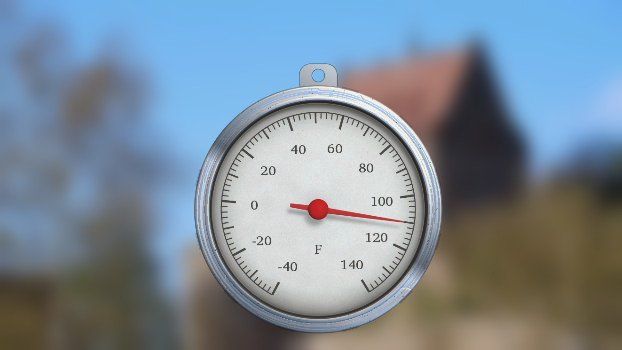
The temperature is 110 °F
